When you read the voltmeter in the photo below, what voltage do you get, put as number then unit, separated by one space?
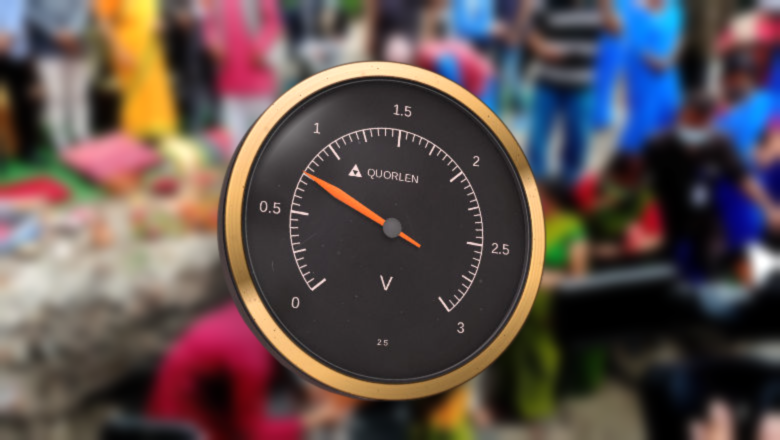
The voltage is 0.75 V
